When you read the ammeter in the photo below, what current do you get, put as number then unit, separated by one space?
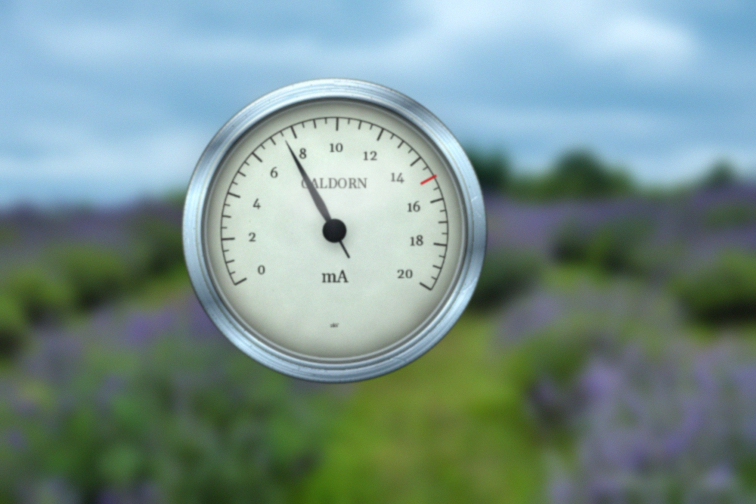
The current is 7.5 mA
